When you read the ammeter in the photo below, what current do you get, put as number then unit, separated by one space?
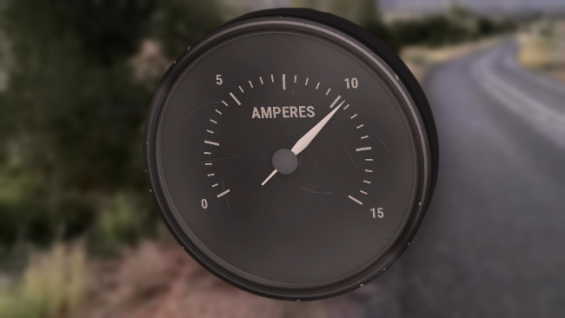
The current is 10.25 A
